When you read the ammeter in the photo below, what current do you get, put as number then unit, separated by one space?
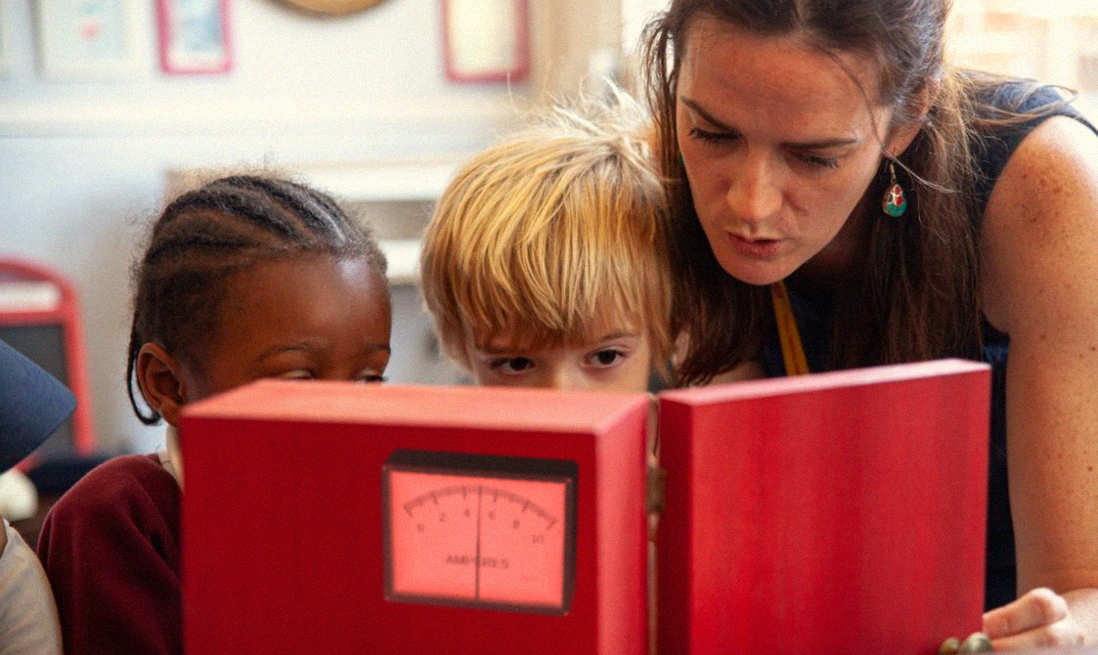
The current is 5 A
